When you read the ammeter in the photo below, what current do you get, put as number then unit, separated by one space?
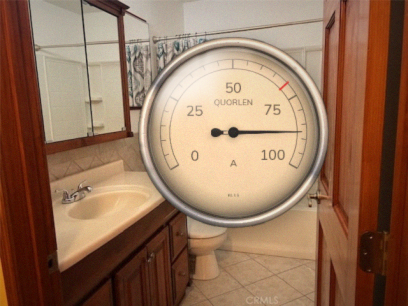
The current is 87.5 A
